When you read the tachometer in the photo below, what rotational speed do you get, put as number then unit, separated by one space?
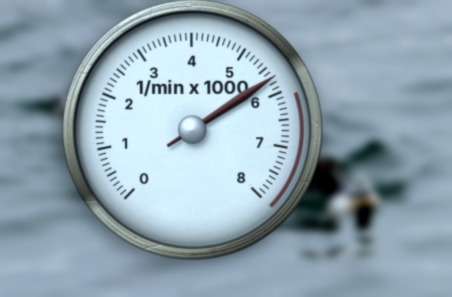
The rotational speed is 5700 rpm
